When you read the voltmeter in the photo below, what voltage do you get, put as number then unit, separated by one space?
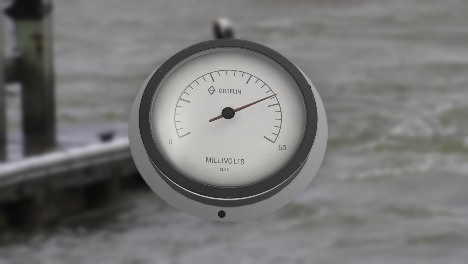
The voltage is 38 mV
